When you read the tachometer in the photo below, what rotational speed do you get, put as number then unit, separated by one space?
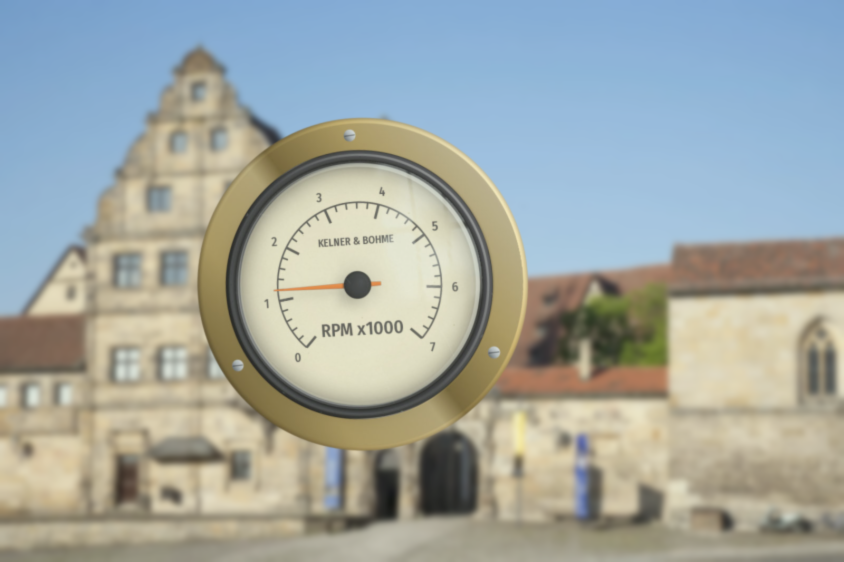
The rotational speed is 1200 rpm
